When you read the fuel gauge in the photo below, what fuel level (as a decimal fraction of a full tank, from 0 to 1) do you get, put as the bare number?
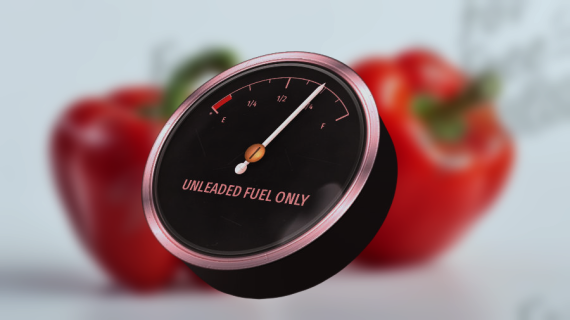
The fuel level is 0.75
